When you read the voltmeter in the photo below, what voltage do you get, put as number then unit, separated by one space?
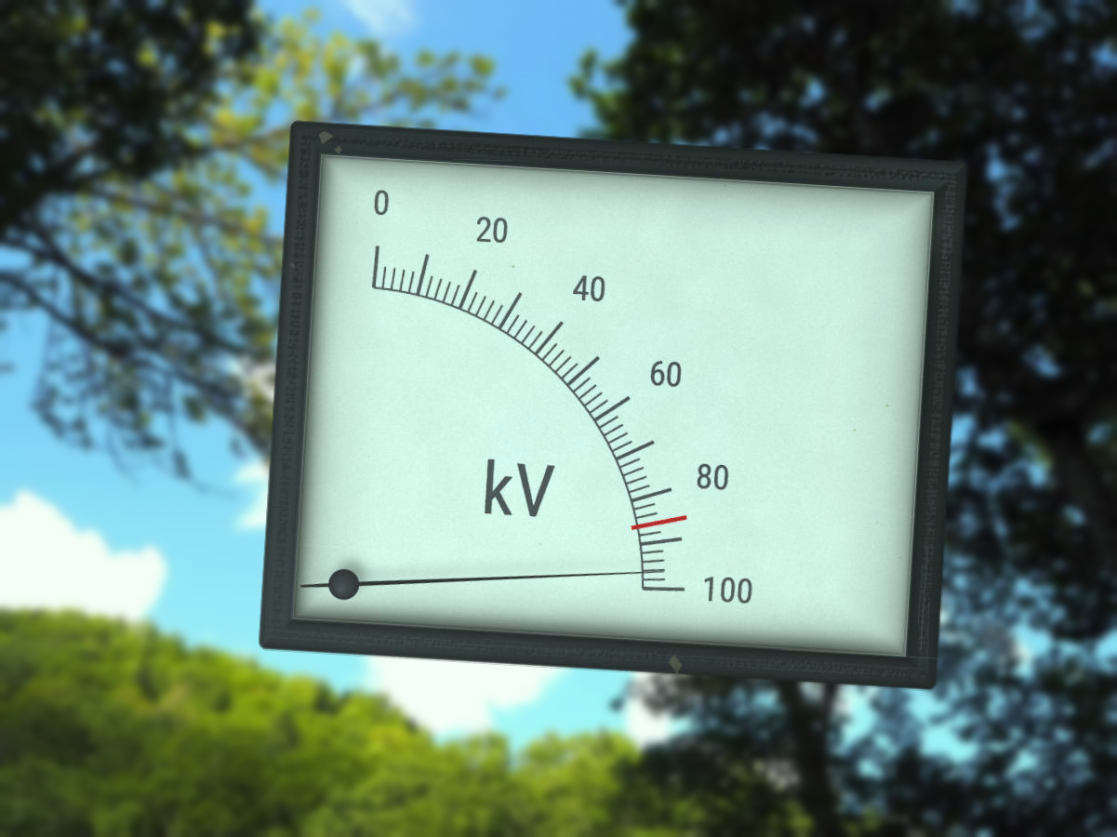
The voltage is 96 kV
